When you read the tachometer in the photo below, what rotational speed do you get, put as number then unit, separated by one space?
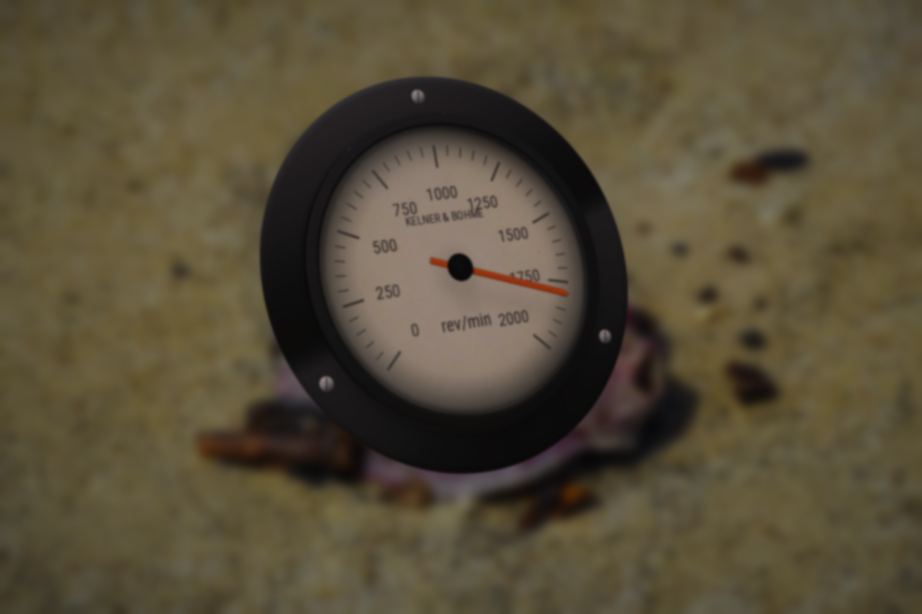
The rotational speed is 1800 rpm
